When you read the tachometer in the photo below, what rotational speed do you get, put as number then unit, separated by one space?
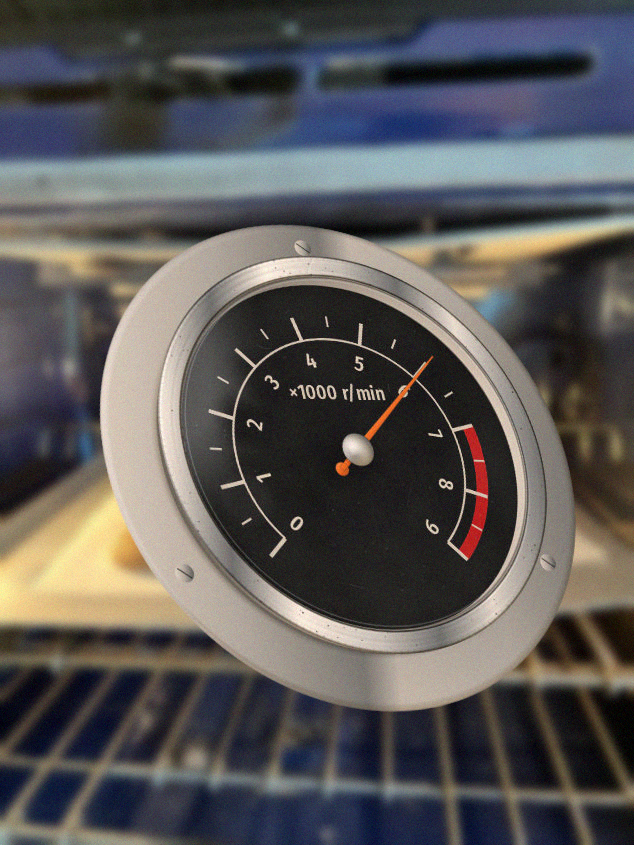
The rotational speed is 6000 rpm
